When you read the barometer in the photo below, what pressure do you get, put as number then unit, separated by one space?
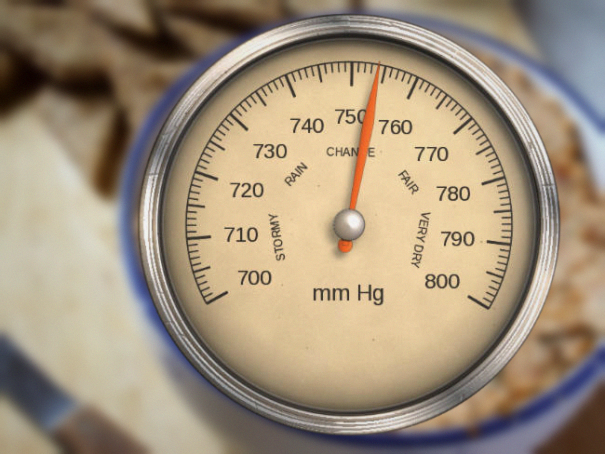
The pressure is 754 mmHg
